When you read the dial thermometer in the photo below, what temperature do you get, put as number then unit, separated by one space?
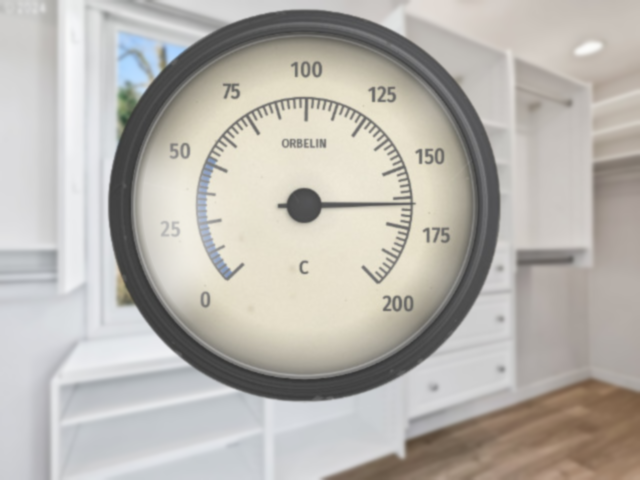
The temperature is 165 °C
